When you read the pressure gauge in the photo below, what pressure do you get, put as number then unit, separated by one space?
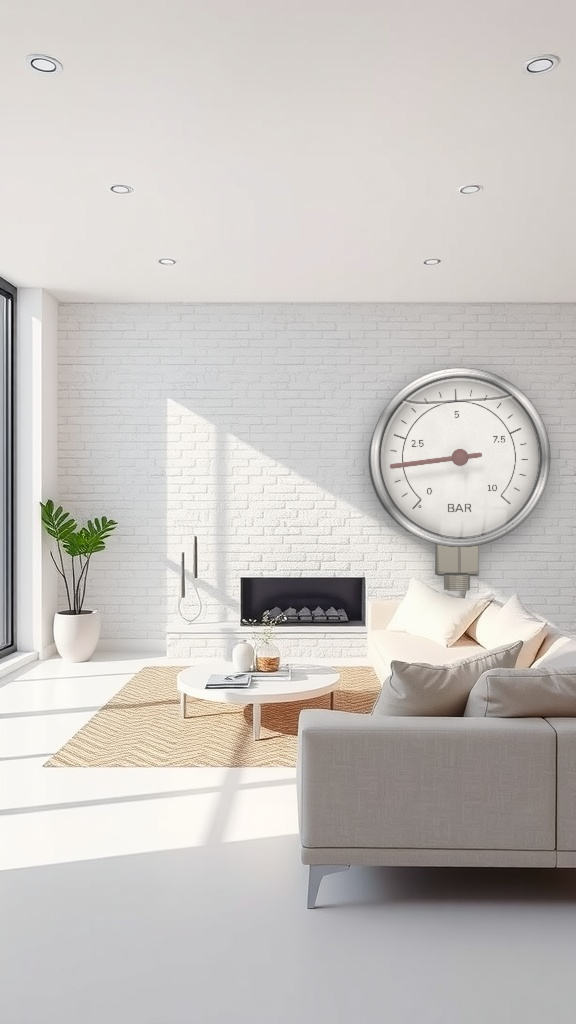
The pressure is 1.5 bar
